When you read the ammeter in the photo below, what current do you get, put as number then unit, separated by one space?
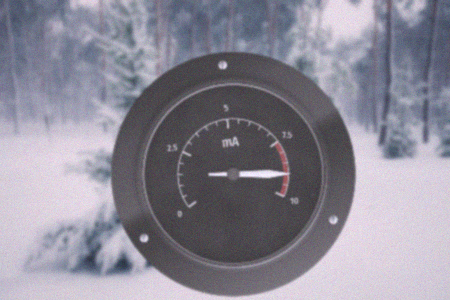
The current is 9 mA
